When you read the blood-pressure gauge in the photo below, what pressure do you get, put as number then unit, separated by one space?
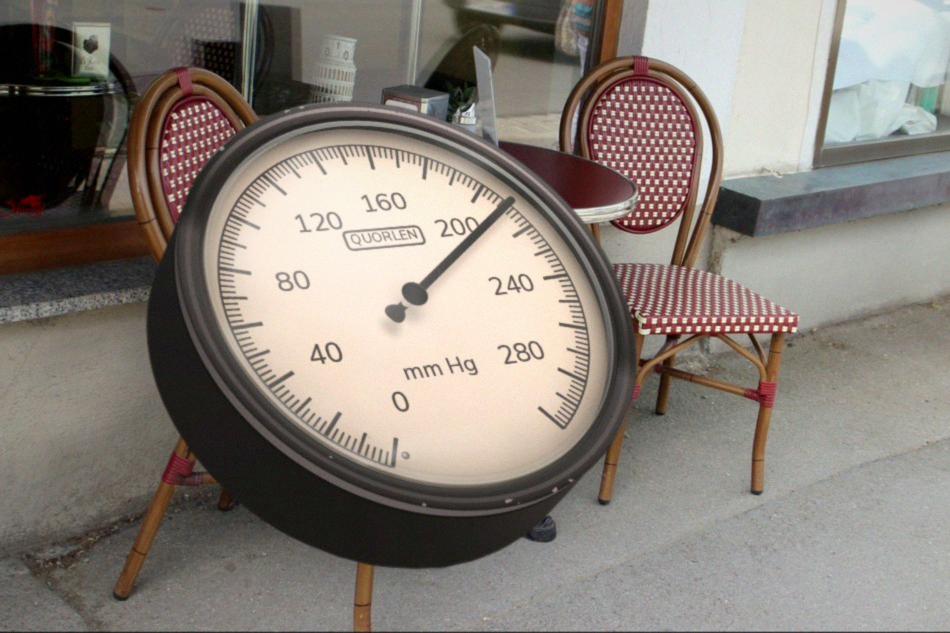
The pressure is 210 mmHg
